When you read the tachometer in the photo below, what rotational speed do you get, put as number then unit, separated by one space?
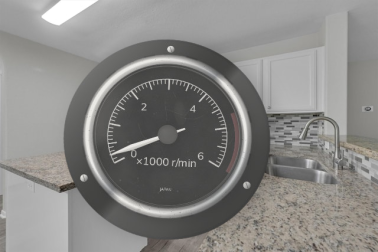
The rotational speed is 200 rpm
